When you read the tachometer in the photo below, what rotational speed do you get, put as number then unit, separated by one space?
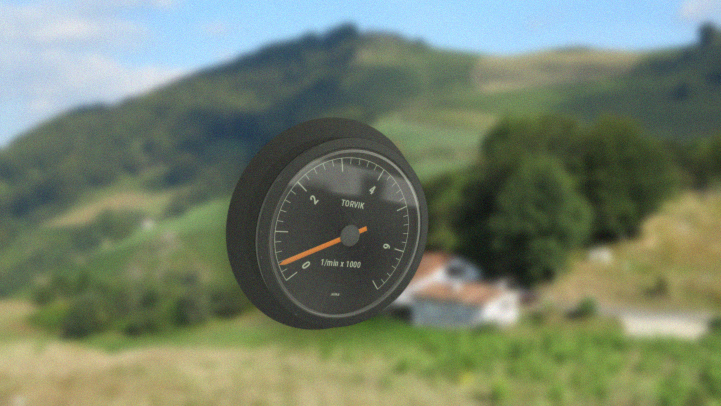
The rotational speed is 400 rpm
